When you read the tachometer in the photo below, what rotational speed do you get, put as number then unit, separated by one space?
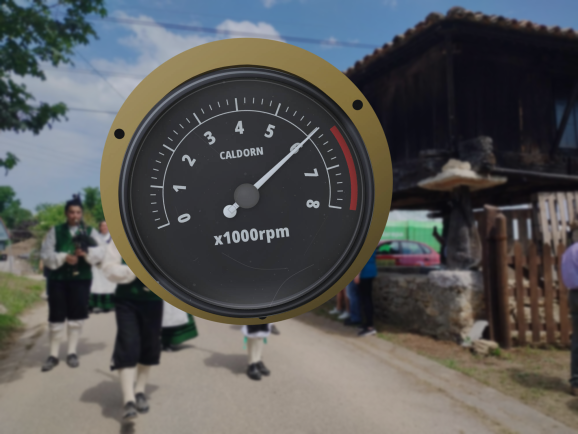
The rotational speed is 6000 rpm
